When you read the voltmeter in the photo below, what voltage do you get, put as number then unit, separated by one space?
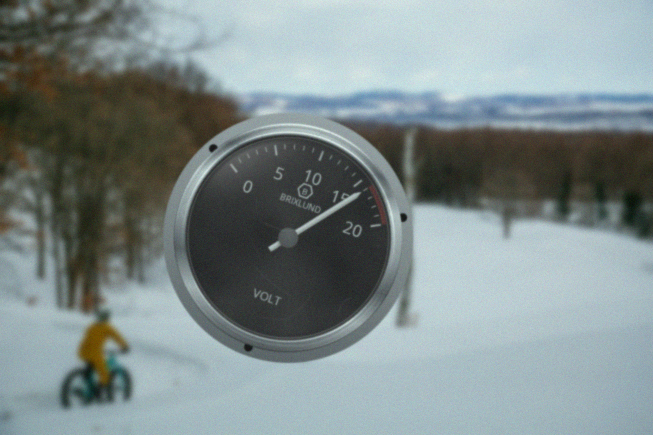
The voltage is 16 V
